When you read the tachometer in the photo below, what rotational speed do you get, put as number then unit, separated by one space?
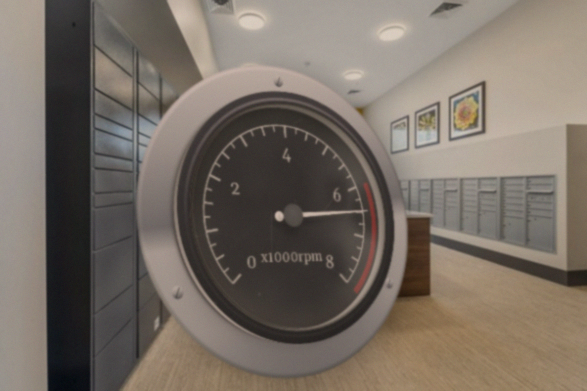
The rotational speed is 6500 rpm
